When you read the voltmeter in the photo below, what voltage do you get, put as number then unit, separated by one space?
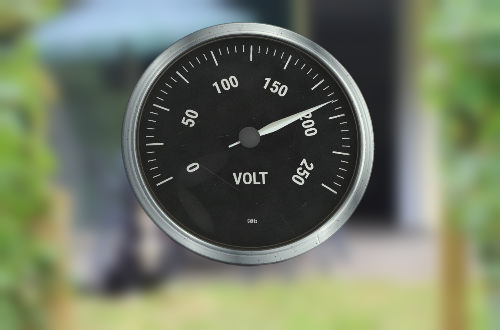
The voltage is 190 V
